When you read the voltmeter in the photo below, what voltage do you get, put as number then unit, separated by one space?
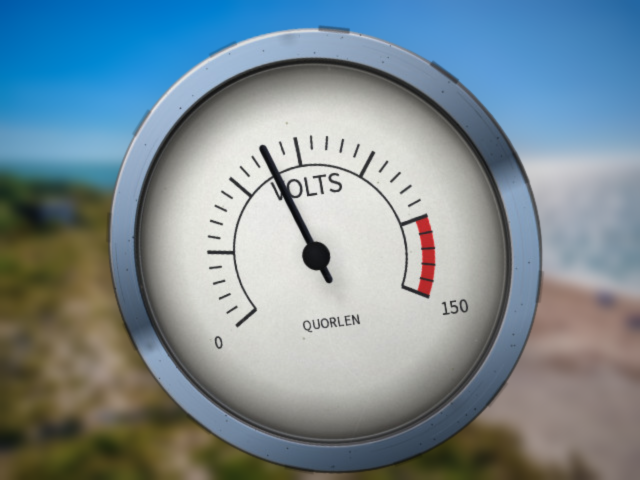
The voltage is 65 V
